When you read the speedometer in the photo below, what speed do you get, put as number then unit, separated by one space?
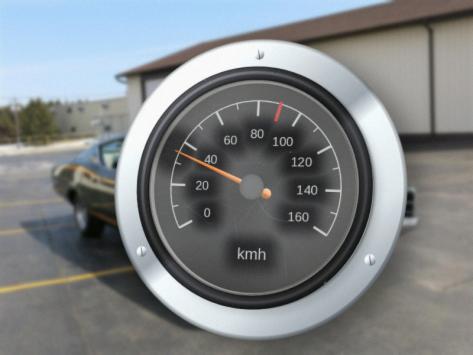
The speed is 35 km/h
